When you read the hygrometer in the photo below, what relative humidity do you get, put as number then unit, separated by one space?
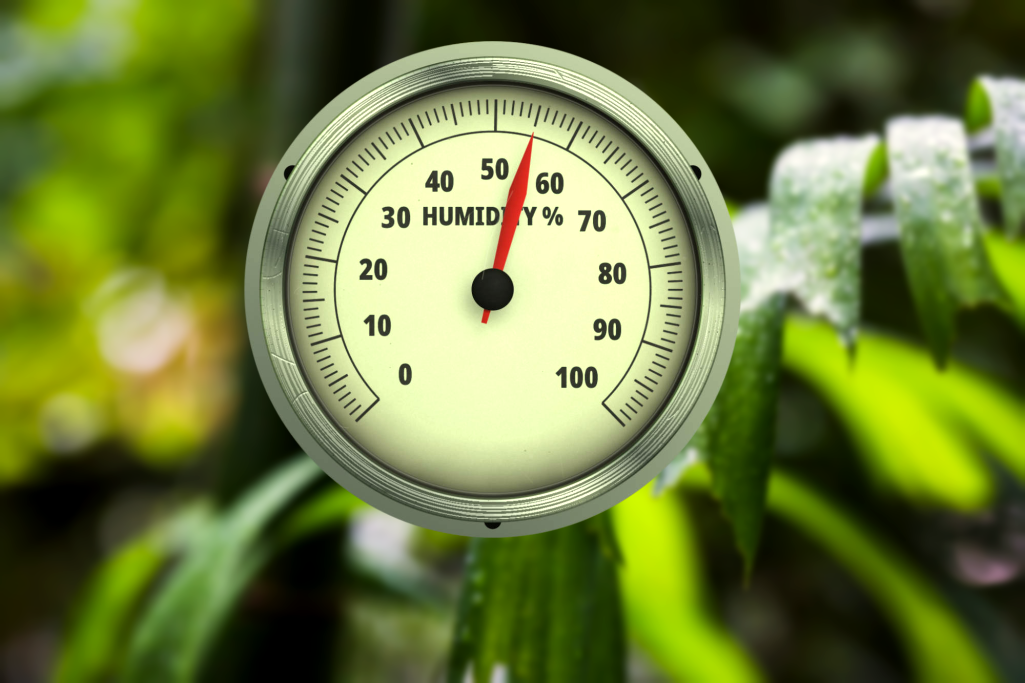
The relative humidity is 55 %
